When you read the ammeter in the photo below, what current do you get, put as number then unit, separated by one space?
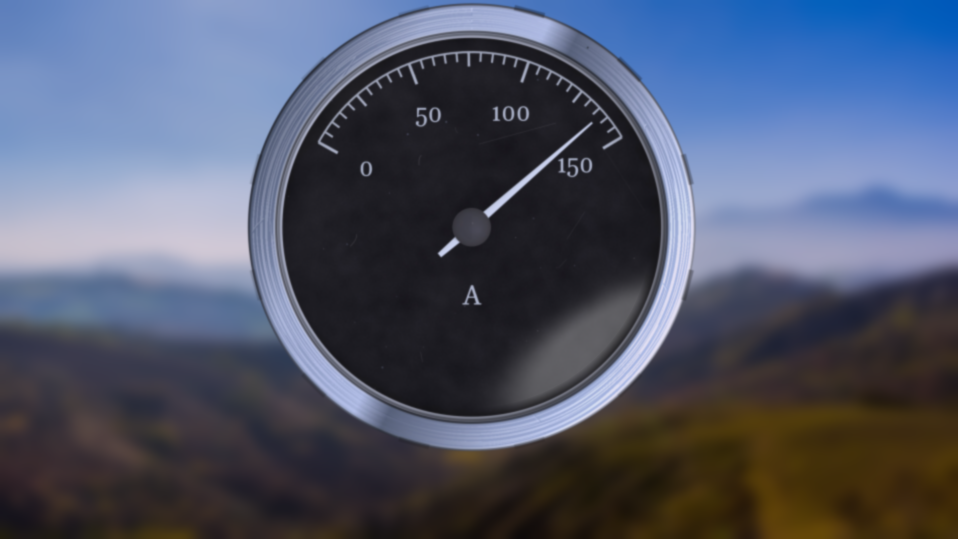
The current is 137.5 A
